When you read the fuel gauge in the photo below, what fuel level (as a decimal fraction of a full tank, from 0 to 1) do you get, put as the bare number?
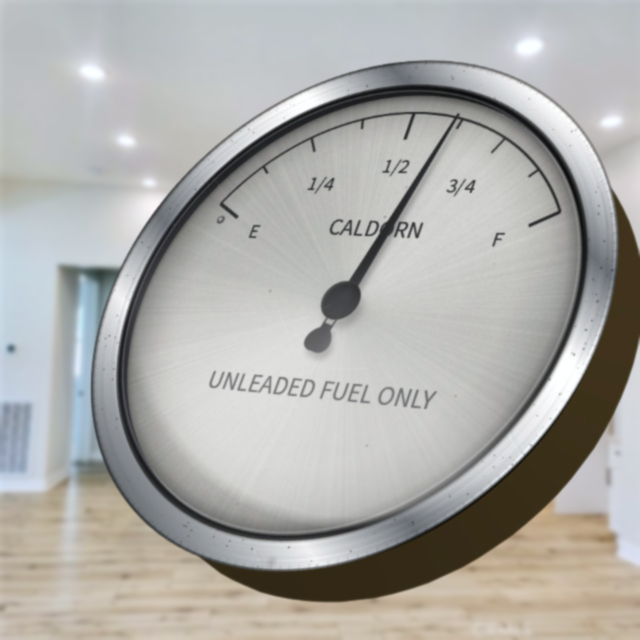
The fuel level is 0.625
